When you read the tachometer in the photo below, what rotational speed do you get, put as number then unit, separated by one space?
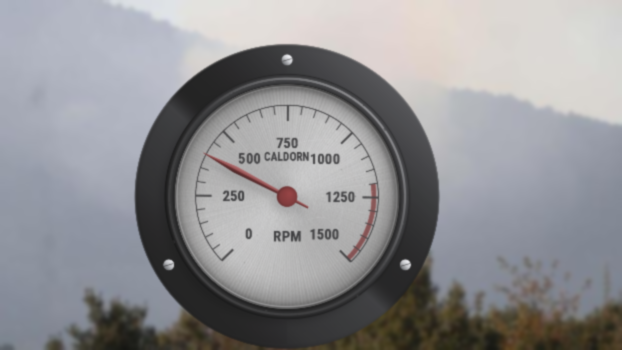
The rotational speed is 400 rpm
